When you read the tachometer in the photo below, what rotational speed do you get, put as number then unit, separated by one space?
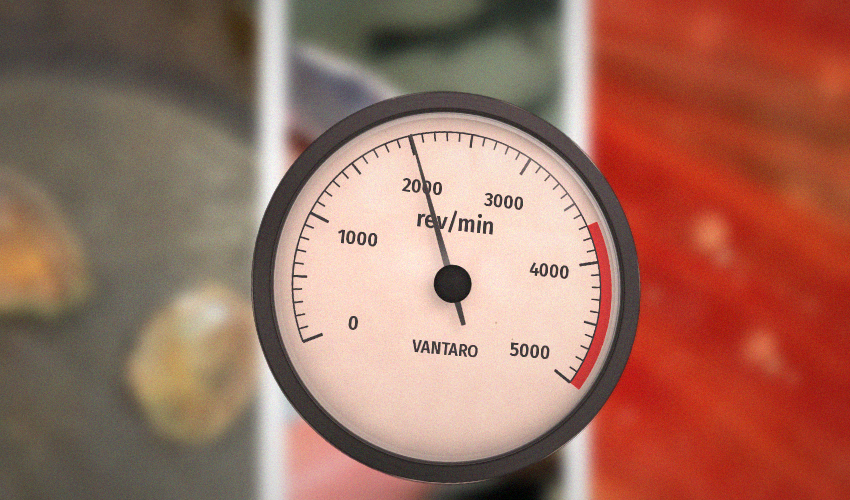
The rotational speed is 2000 rpm
